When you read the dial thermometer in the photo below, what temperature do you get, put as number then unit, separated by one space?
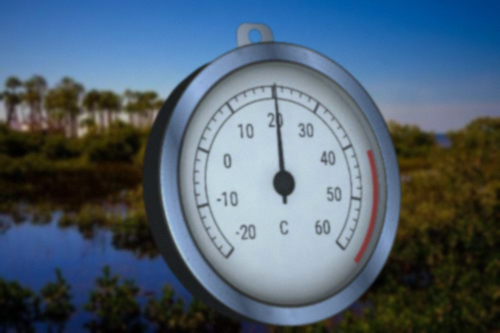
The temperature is 20 °C
